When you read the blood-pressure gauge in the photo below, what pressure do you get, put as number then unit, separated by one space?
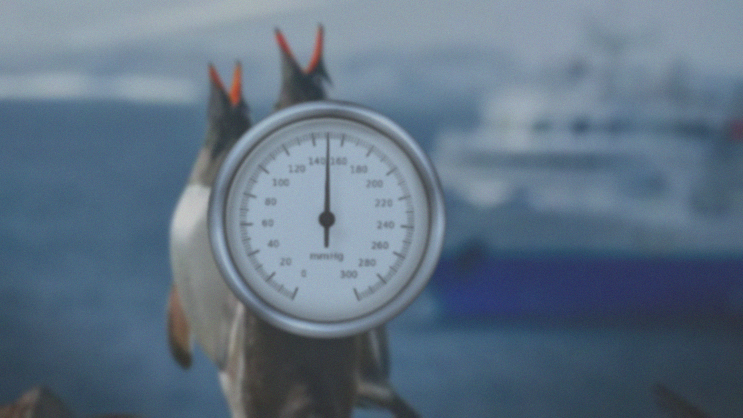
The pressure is 150 mmHg
